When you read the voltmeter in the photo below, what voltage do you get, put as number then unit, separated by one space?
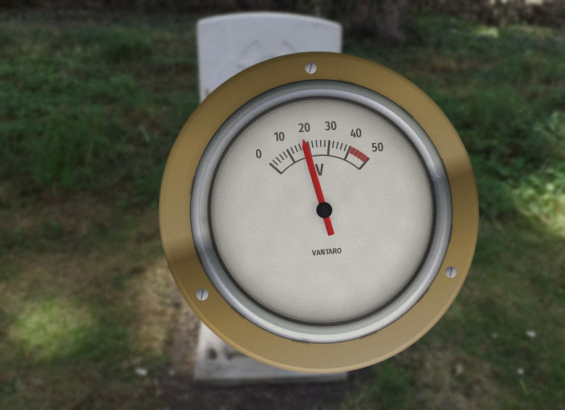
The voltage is 18 V
